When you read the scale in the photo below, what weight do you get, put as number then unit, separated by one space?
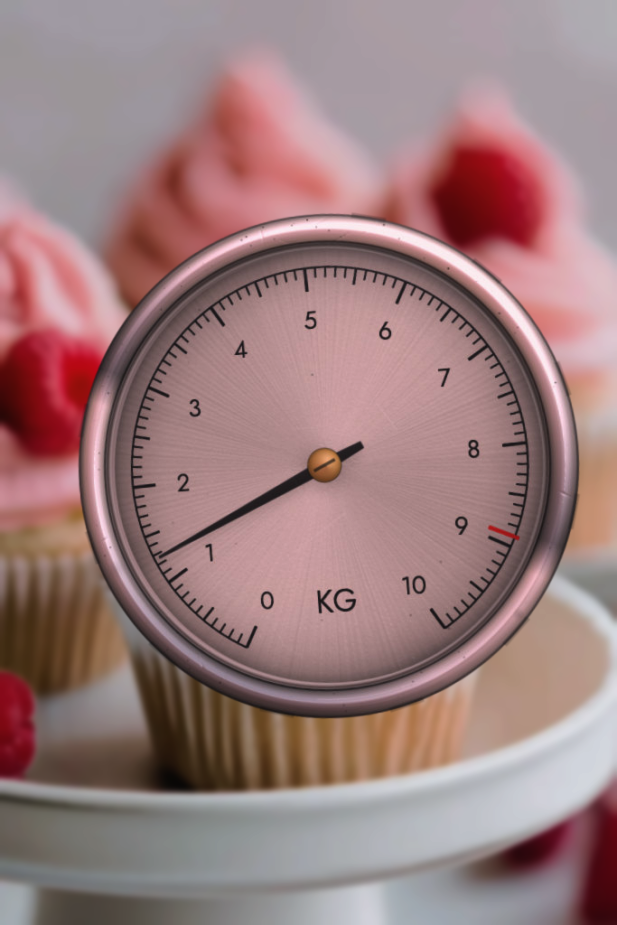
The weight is 1.25 kg
